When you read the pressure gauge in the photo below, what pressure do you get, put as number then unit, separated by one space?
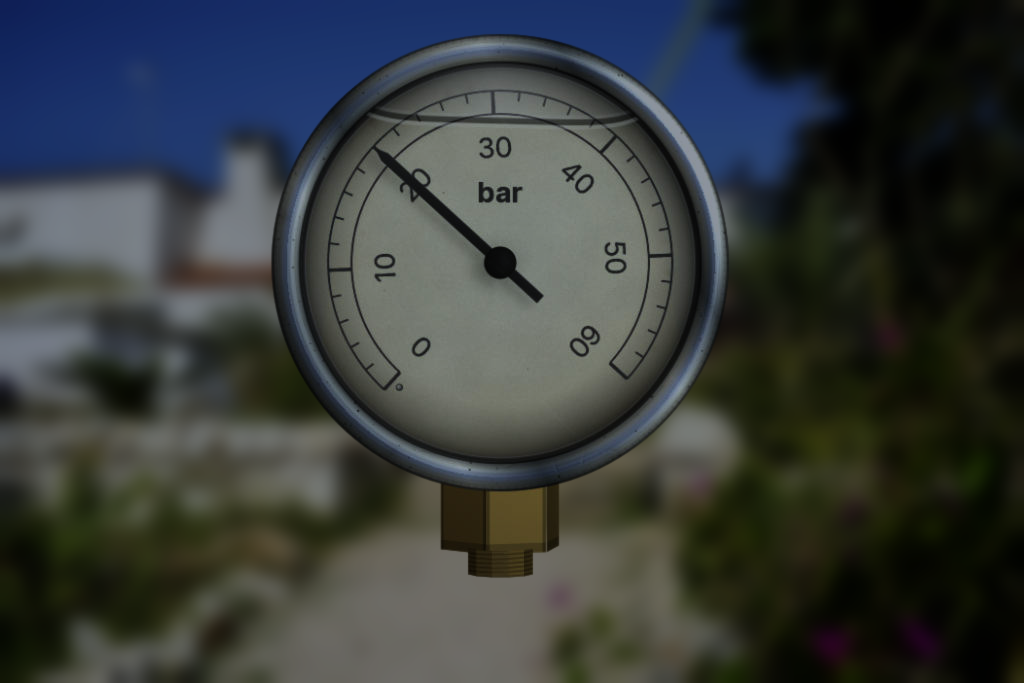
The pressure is 20 bar
